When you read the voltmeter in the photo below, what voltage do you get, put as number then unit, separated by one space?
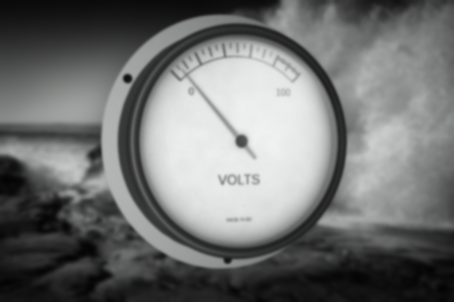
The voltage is 5 V
